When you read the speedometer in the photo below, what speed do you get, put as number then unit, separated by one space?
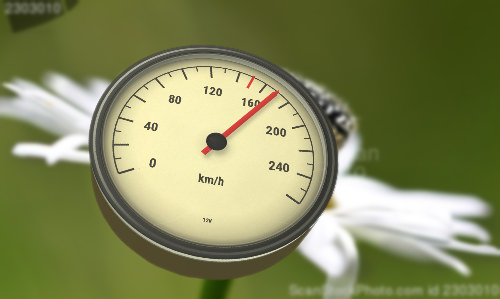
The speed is 170 km/h
